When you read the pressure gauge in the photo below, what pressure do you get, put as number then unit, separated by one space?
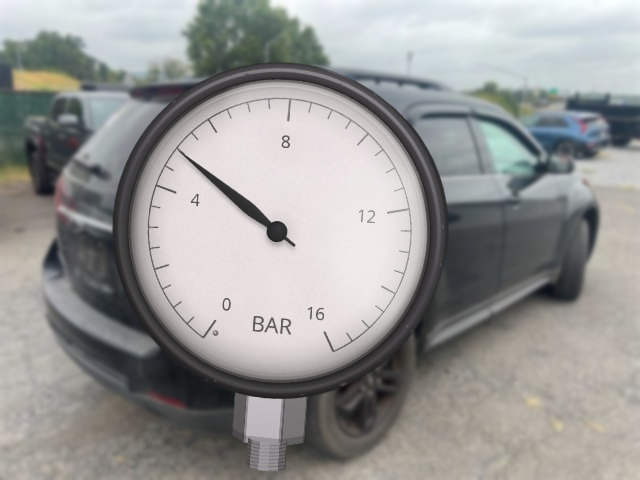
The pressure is 5 bar
